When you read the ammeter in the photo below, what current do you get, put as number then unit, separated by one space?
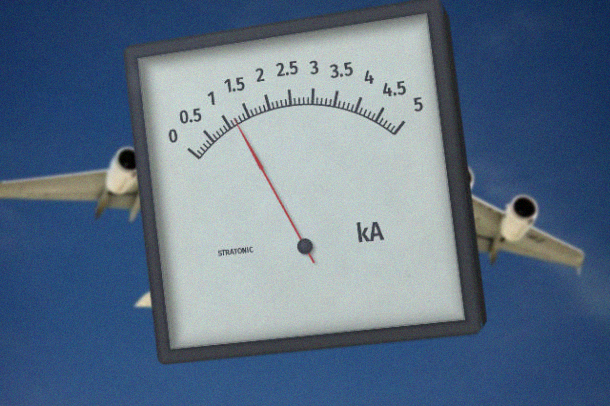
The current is 1.2 kA
